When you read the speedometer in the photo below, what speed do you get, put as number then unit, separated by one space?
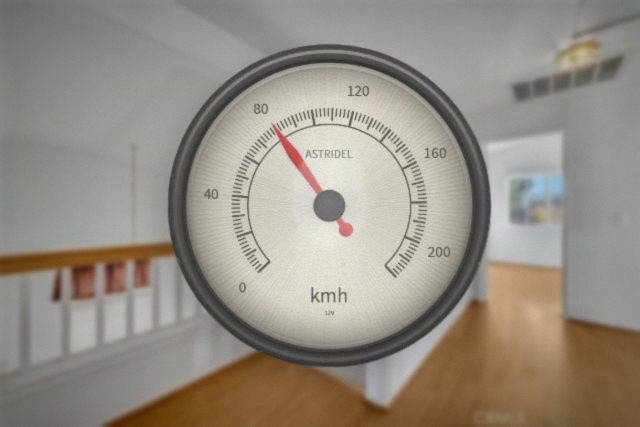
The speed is 80 km/h
